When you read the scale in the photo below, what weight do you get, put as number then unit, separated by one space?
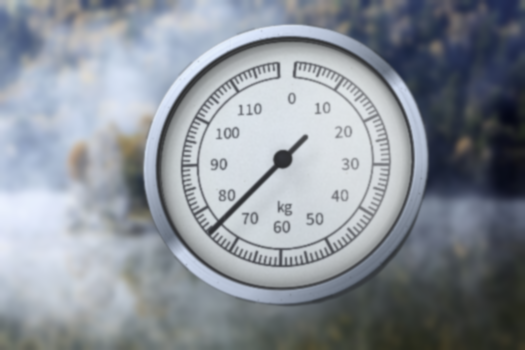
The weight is 75 kg
